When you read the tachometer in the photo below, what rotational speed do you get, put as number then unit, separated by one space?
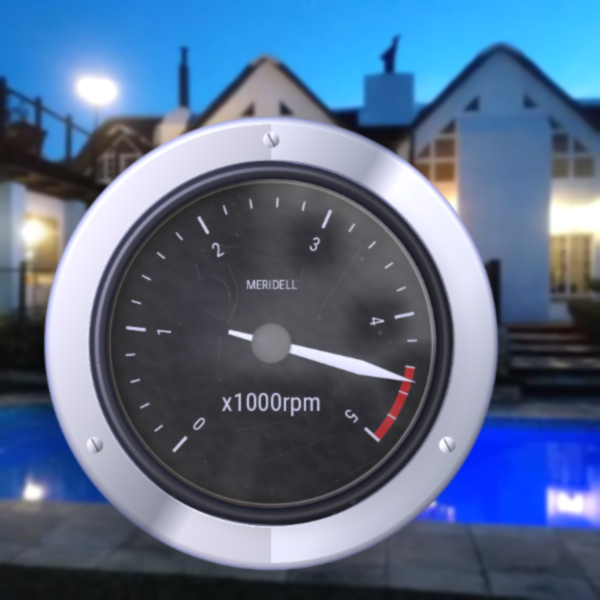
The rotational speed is 4500 rpm
